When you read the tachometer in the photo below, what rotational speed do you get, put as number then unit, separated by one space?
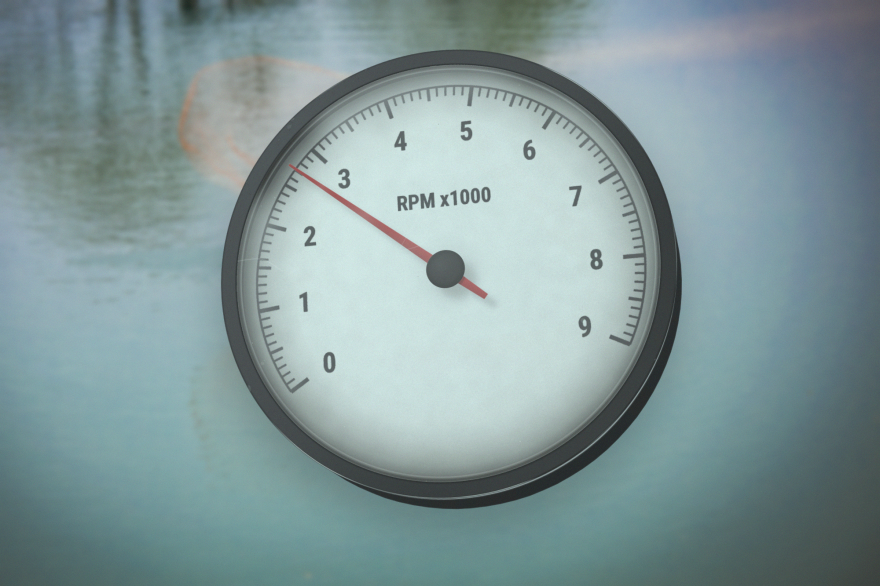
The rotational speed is 2700 rpm
